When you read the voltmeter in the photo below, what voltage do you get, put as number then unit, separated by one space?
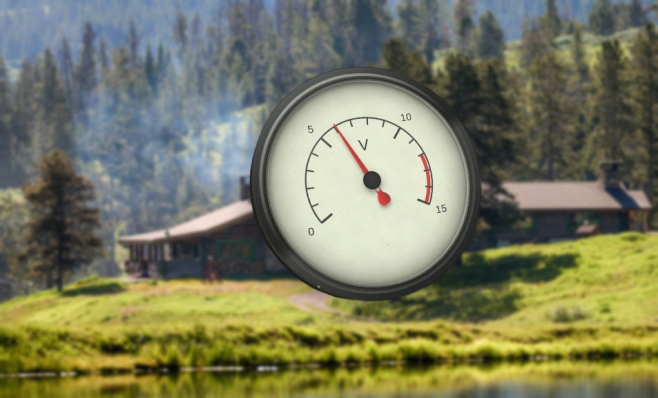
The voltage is 6 V
